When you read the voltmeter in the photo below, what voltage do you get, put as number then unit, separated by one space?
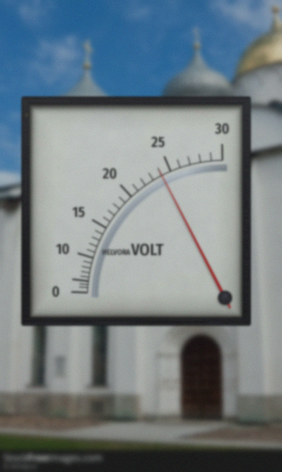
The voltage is 24 V
